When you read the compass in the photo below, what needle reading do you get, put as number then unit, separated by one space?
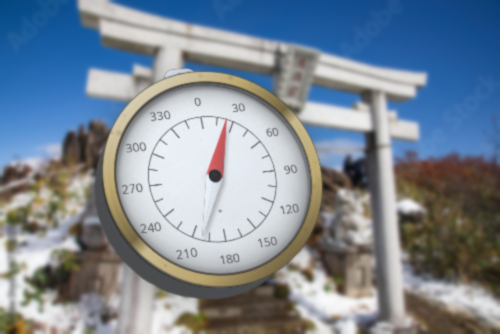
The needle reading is 22.5 °
